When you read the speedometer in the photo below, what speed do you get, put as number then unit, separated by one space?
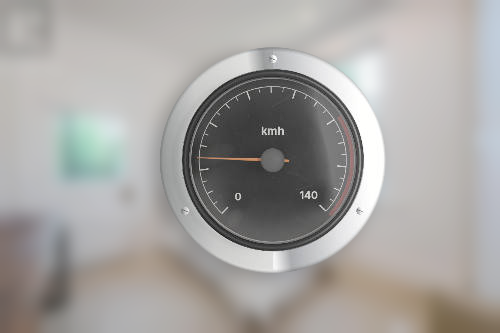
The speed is 25 km/h
